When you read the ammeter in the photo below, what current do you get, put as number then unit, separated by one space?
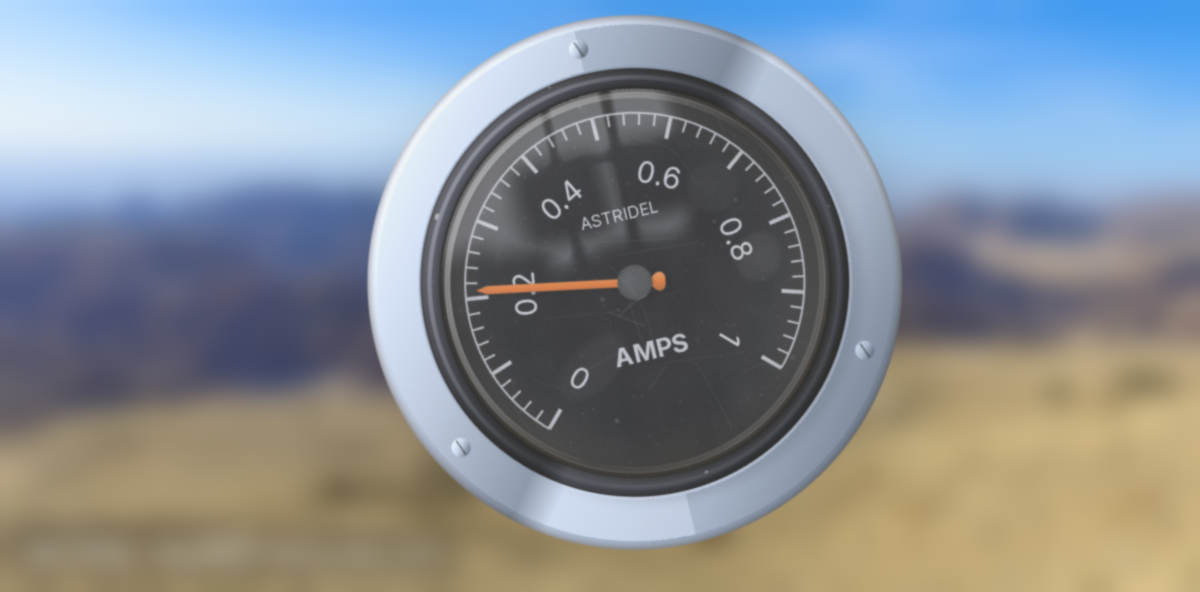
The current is 0.21 A
